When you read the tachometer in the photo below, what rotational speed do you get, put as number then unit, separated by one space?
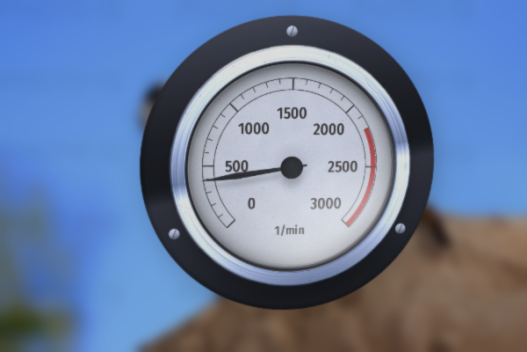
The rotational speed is 400 rpm
